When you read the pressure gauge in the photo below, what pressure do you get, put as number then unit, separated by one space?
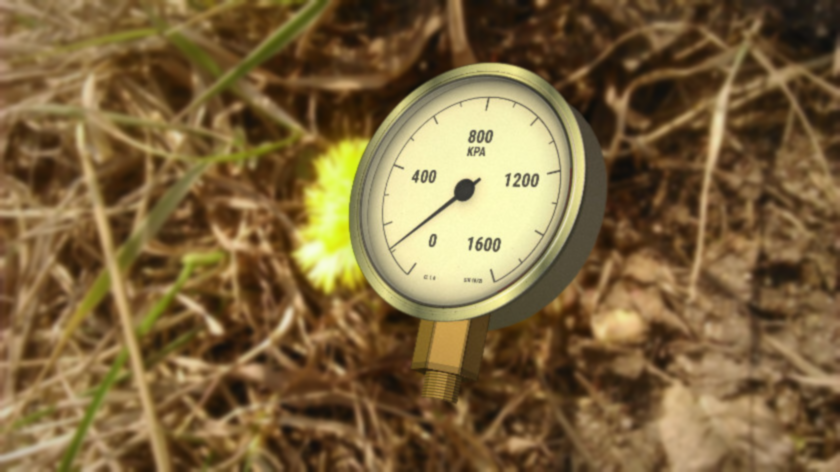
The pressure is 100 kPa
